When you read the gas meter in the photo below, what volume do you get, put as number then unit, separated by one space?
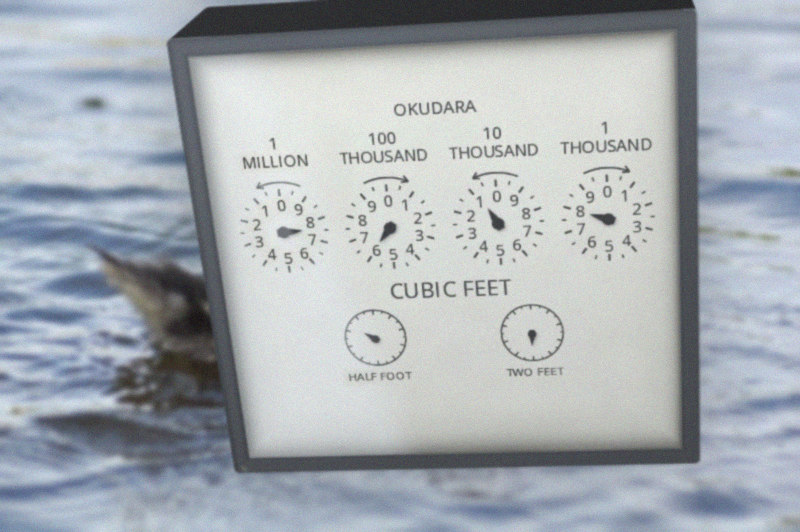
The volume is 760800 ft³
